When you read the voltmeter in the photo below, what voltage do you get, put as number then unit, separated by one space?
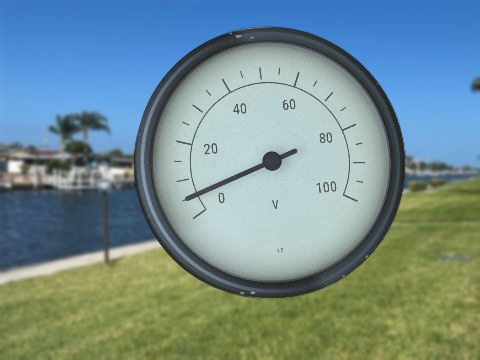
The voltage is 5 V
